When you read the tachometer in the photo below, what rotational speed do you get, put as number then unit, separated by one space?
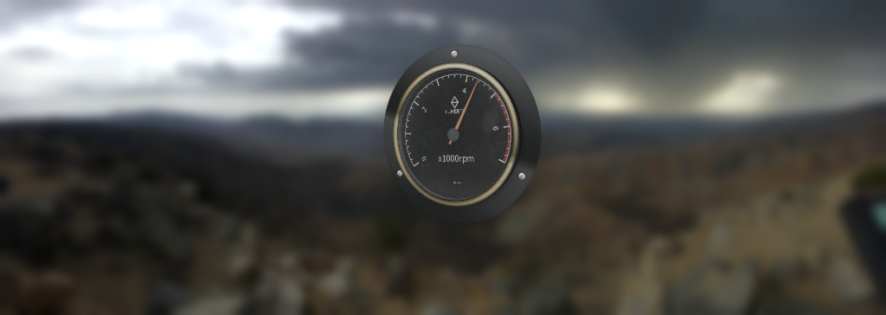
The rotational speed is 4400 rpm
